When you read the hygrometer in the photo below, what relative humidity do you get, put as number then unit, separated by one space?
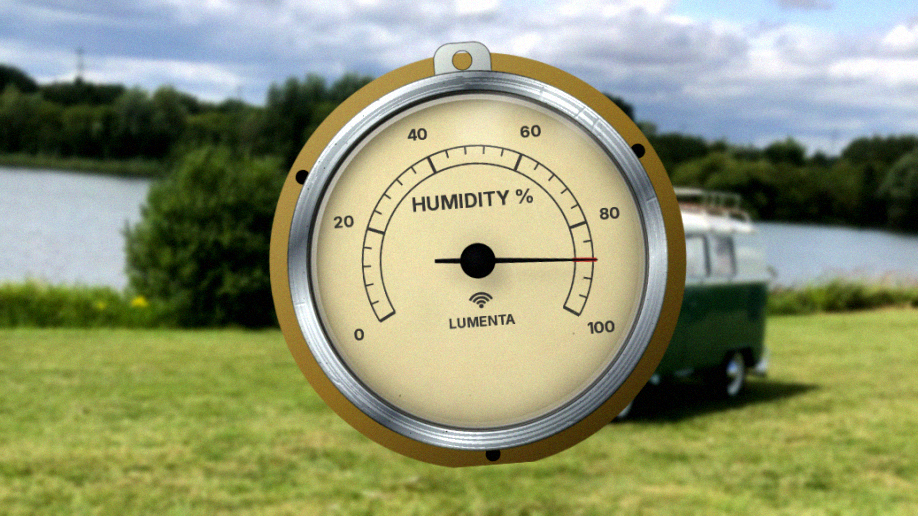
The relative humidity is 88 %
